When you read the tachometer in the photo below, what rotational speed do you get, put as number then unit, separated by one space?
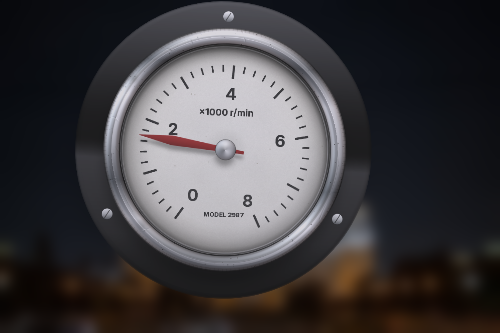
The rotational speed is 1700 rpm
